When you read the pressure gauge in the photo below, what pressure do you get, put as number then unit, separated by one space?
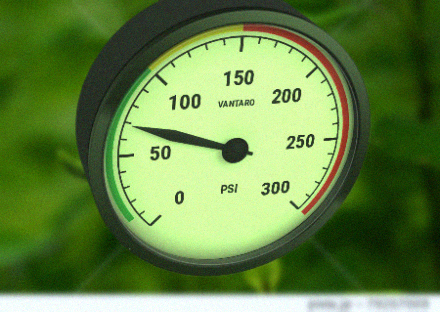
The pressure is 70 psi
